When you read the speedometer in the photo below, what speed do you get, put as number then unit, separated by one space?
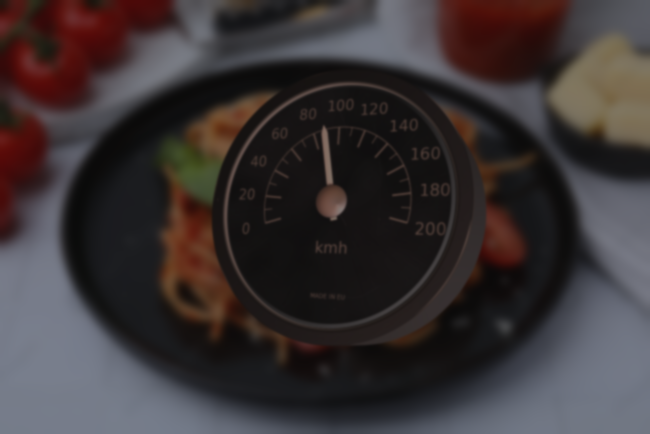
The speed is 90 km/h
